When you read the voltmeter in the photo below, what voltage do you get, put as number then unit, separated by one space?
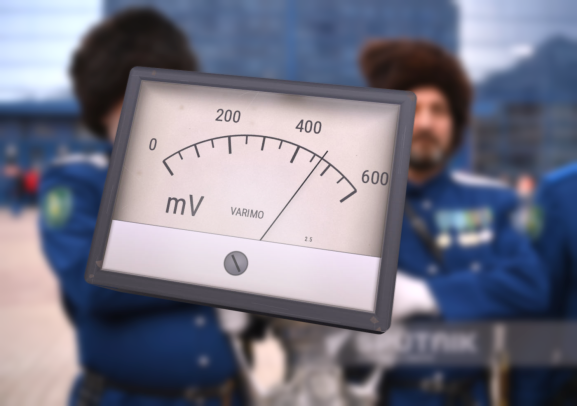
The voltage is 475 mV
